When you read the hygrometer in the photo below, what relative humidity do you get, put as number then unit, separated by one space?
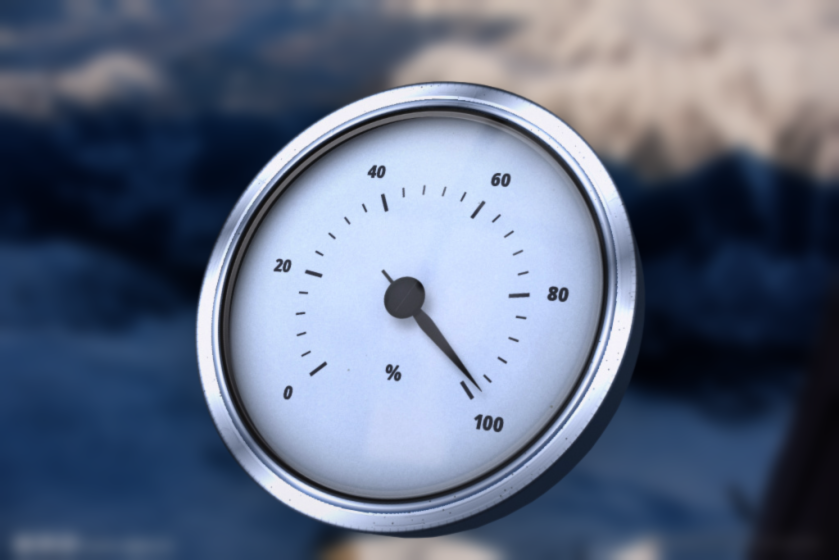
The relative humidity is 98 %
